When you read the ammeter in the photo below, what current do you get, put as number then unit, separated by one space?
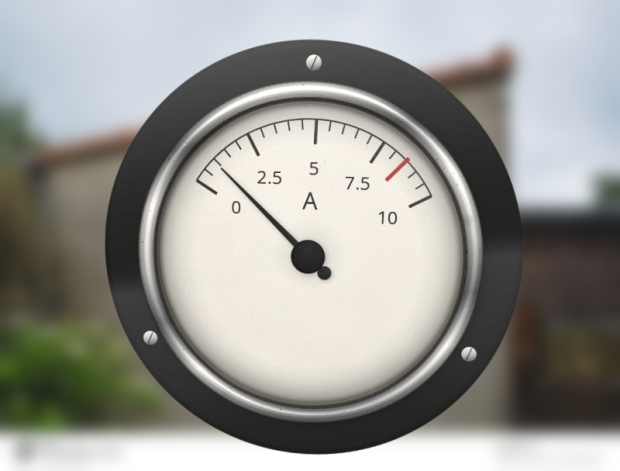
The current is 1 A
